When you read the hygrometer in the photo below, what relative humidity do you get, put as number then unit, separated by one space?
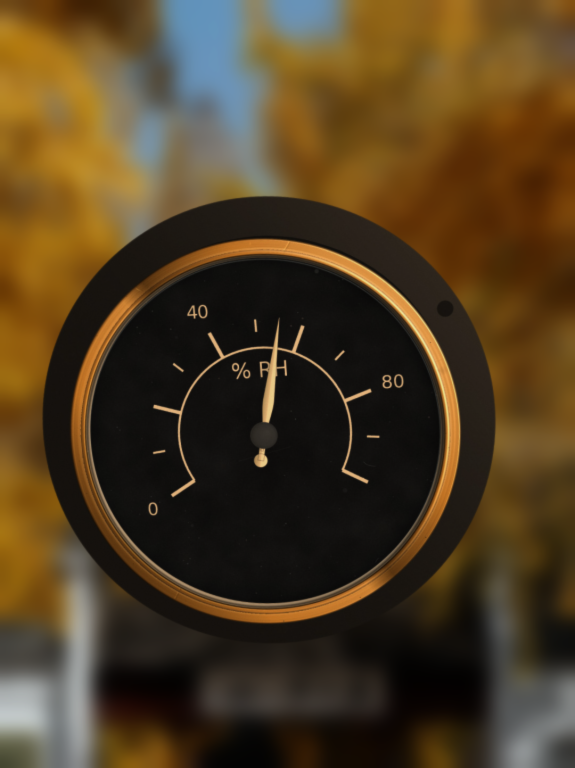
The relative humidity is 55 %
